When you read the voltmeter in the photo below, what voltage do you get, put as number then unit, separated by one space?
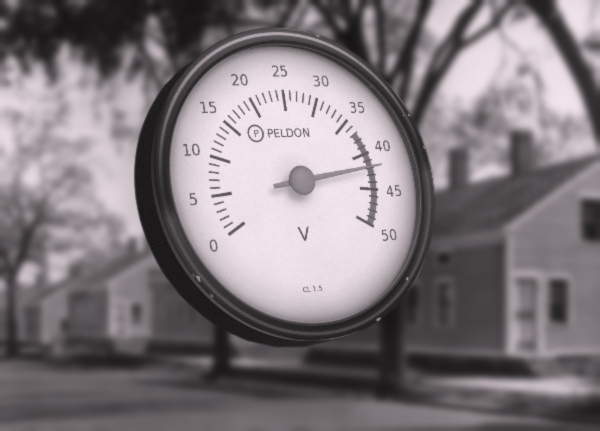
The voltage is 42 V
